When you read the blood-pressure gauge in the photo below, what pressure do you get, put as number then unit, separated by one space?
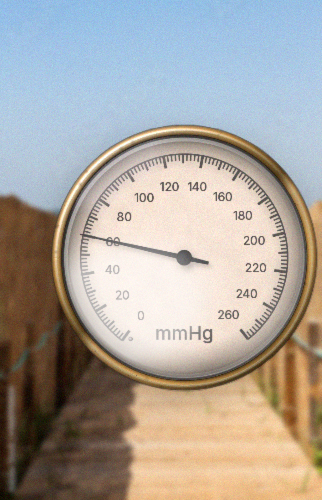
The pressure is 60 mmHg
